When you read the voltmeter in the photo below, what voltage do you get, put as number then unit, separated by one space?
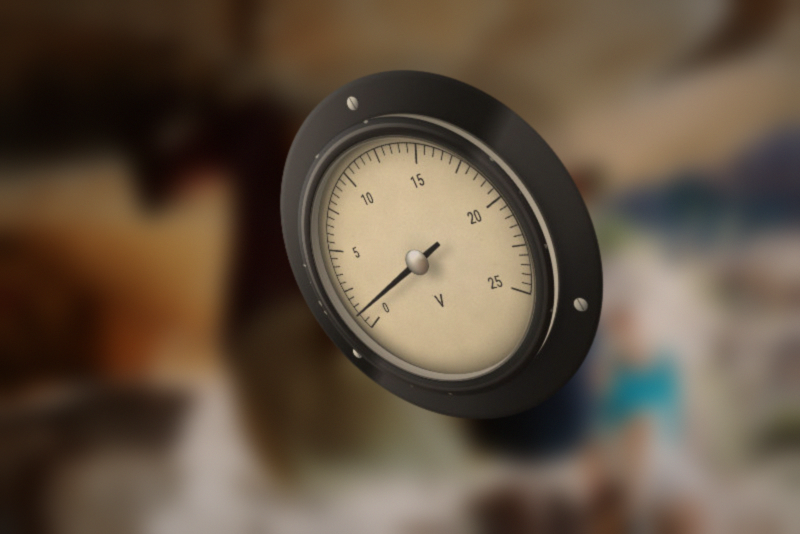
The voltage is 1 V
